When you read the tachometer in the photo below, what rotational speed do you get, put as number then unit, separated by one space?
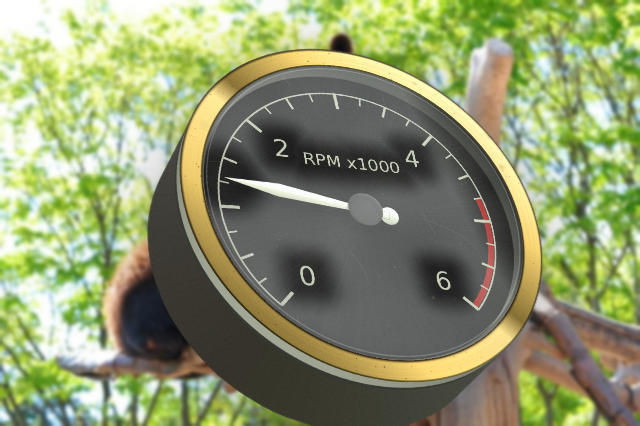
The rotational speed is 1250 rpm
